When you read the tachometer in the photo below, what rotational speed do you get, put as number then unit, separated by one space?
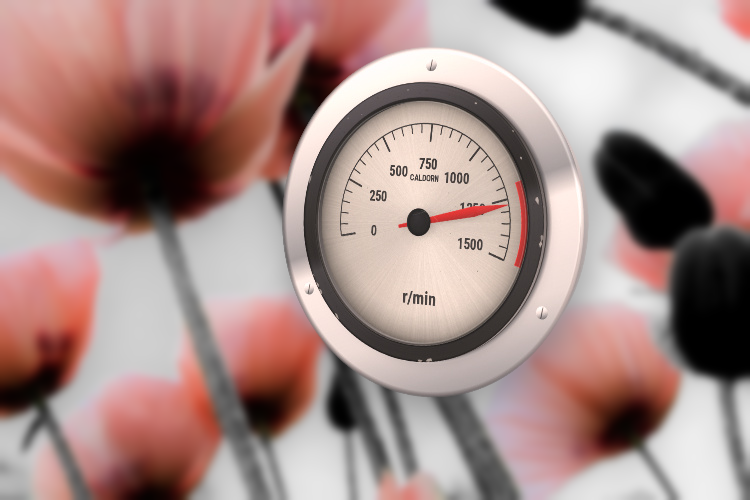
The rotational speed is 1275 rpm
